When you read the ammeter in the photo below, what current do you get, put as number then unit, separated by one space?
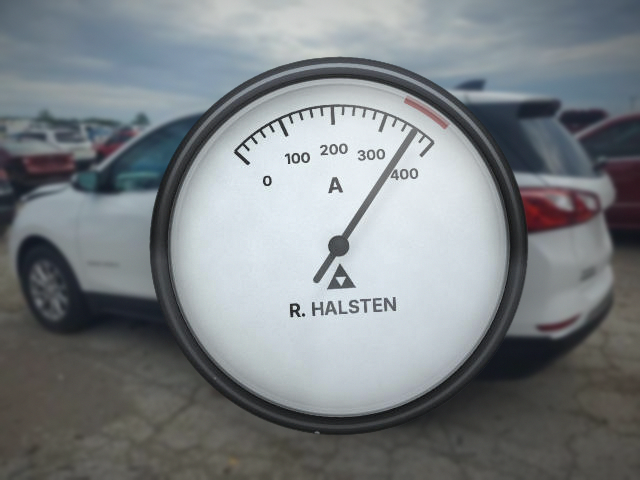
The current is 360 A
